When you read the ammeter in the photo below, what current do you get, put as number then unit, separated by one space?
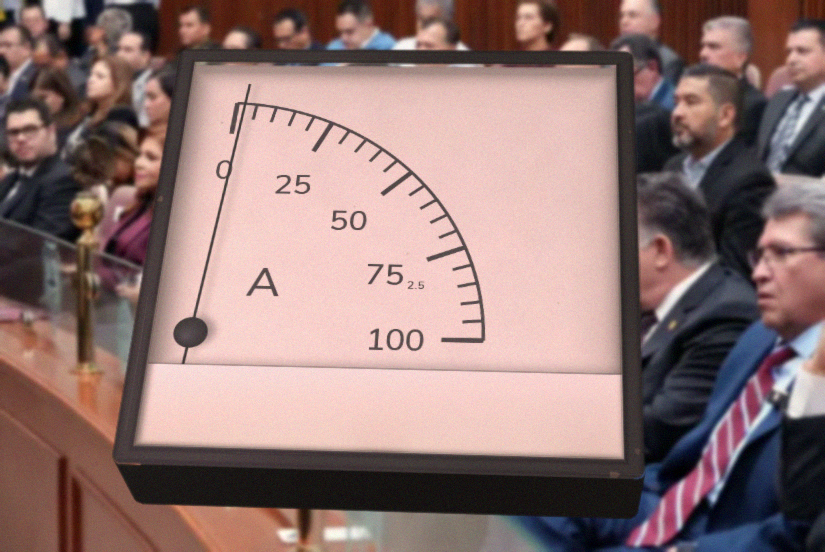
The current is 2.5 A
